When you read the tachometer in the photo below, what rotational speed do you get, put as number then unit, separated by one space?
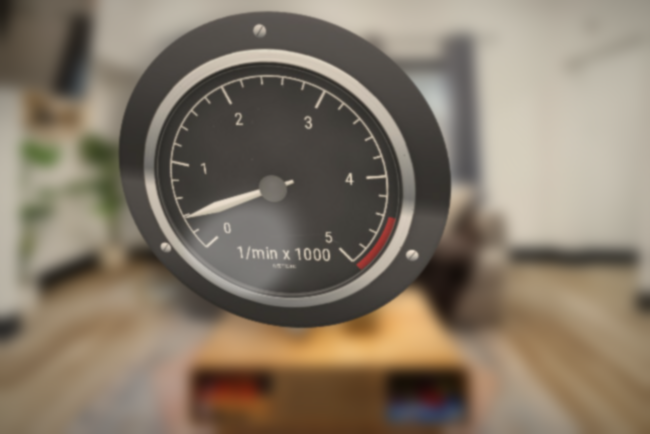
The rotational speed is 400 rpm
